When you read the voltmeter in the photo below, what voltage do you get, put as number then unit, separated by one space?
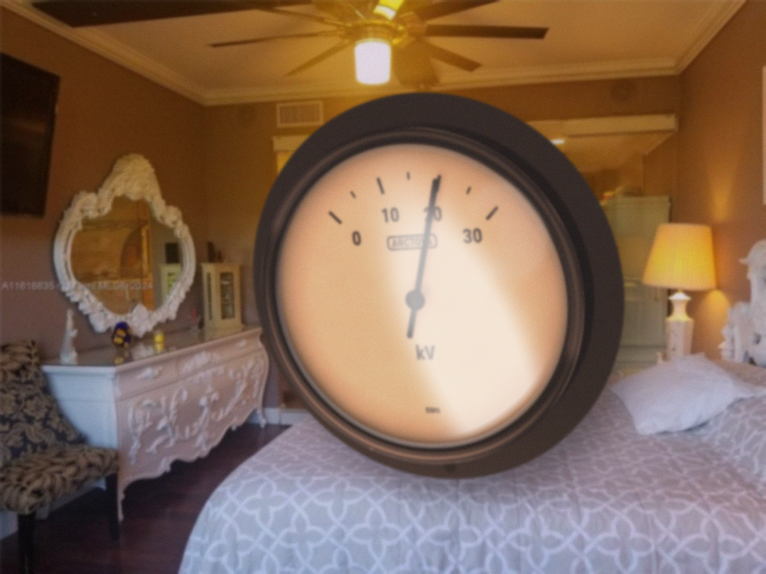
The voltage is 20 kV
